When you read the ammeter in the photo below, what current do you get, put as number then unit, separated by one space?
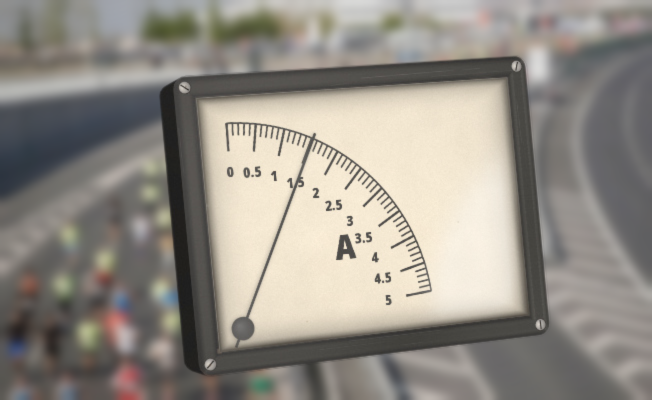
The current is 1.5 A
